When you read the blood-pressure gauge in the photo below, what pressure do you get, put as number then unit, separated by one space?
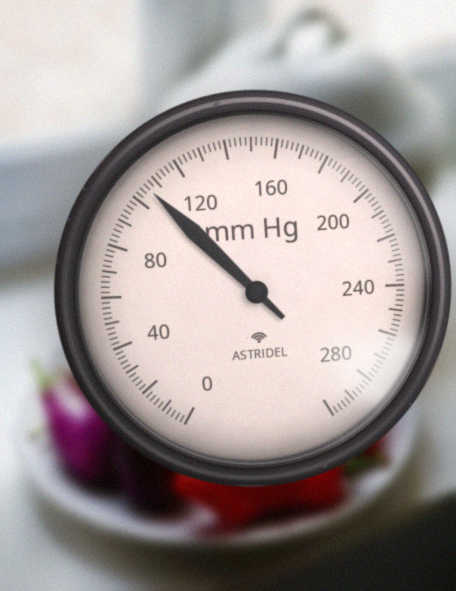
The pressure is 106 mmHg
